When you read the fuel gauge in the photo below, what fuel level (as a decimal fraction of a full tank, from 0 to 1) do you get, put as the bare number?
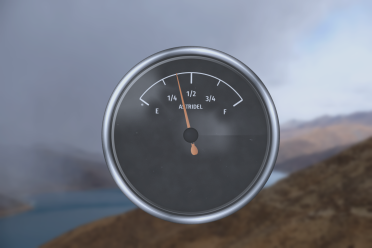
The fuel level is 0.375
